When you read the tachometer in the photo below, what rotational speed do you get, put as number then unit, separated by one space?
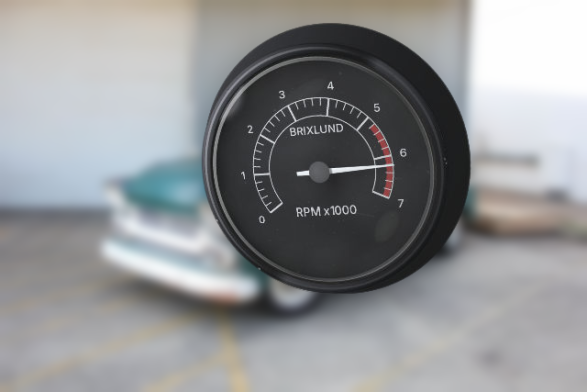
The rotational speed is 6200 rpm
